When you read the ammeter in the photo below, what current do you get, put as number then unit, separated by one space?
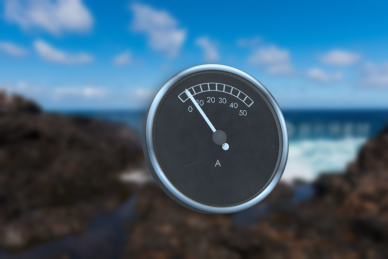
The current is 5 A
